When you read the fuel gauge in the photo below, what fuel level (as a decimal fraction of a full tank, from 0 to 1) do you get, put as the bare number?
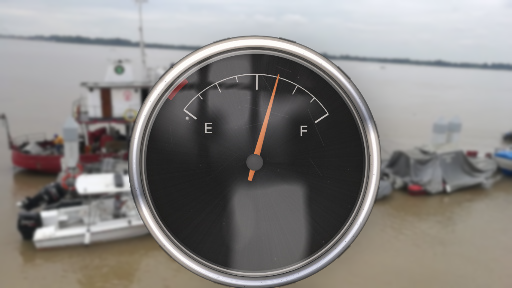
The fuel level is 0.625
